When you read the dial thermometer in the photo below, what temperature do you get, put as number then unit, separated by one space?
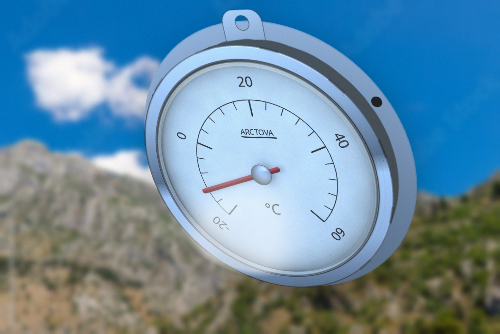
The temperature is -12 °C
